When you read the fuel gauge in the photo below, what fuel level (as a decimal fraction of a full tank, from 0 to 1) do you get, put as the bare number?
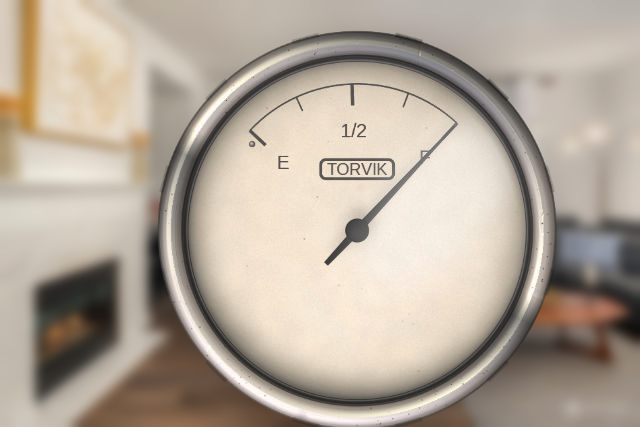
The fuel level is 1
